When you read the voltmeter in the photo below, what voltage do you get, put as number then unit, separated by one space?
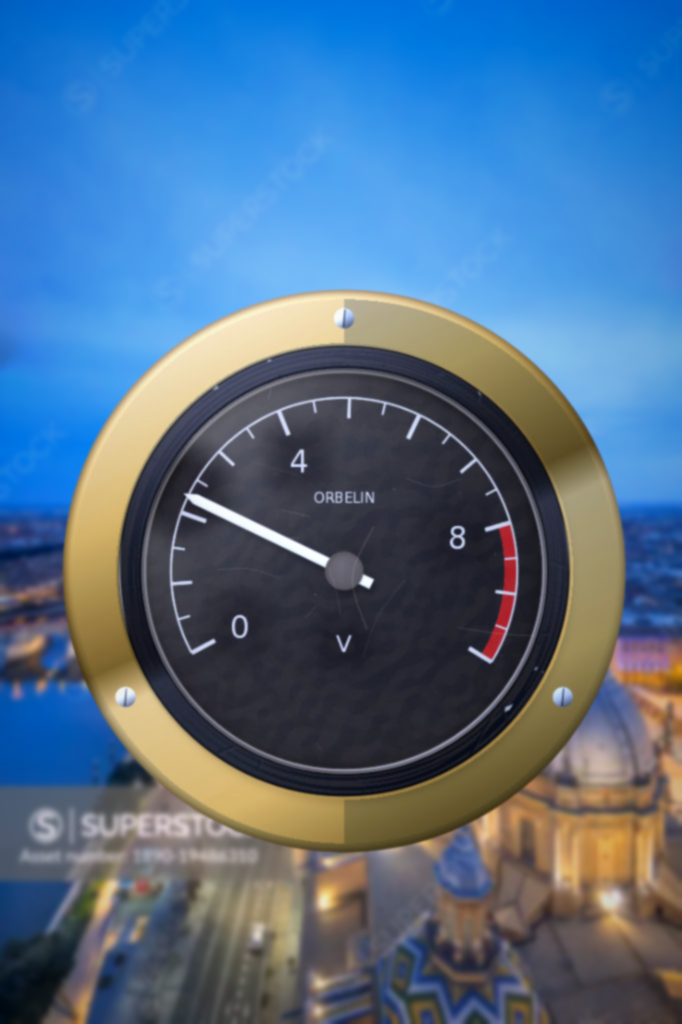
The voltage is 2.25 V
